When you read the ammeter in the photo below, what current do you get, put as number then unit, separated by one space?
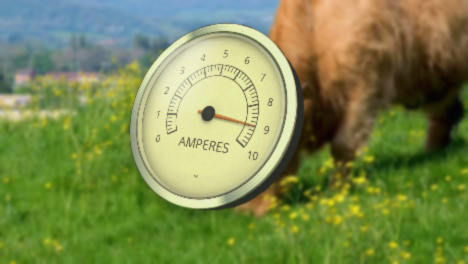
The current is 9 A
